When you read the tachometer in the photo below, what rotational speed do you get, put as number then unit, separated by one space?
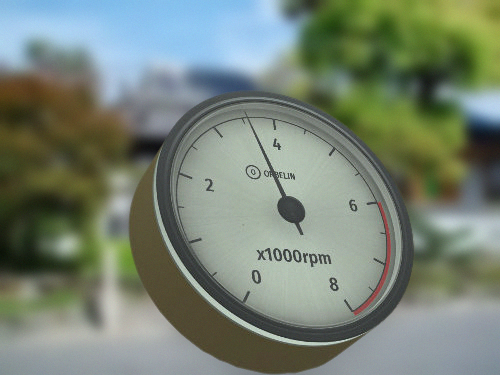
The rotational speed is 3500 rpm
